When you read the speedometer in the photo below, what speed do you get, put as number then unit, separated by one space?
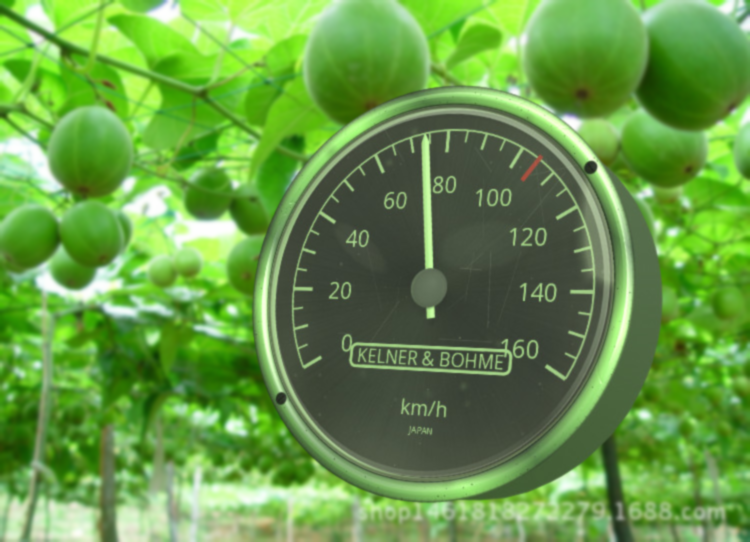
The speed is 75 km/h
